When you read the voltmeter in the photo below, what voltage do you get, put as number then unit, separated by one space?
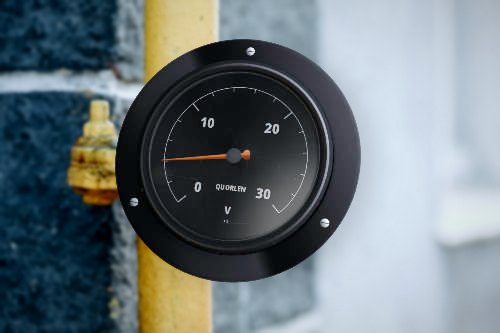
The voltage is 4 V
